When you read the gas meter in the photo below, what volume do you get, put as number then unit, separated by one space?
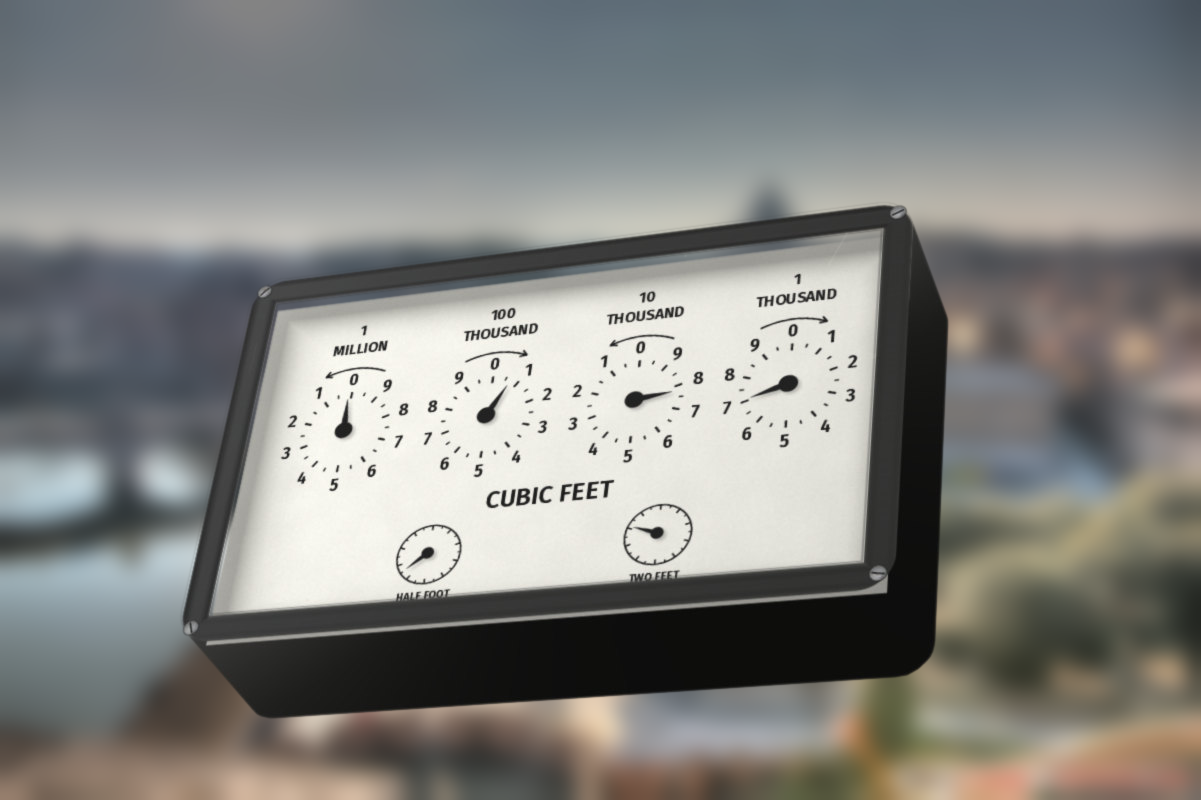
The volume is 7700 ft³
